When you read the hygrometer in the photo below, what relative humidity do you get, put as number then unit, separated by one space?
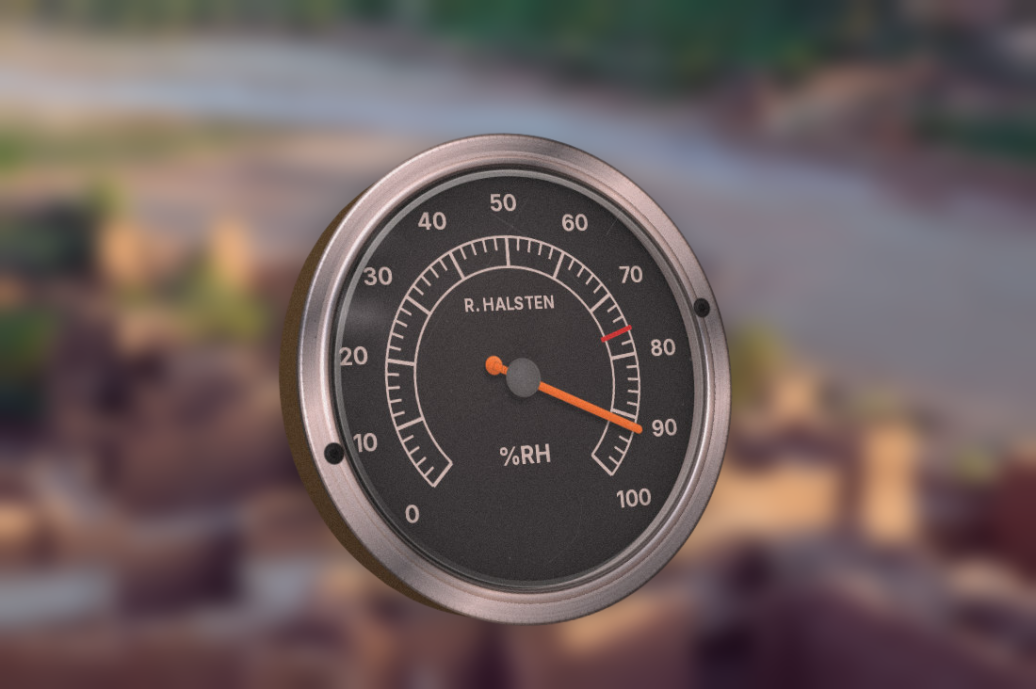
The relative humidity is 92 %
